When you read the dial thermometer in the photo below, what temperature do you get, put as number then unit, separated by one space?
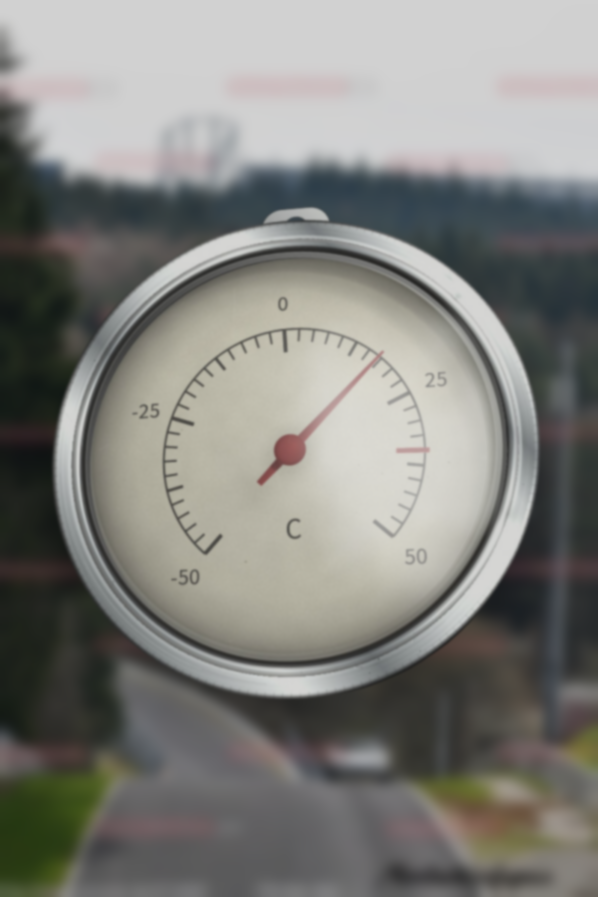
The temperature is 17.5 °C
